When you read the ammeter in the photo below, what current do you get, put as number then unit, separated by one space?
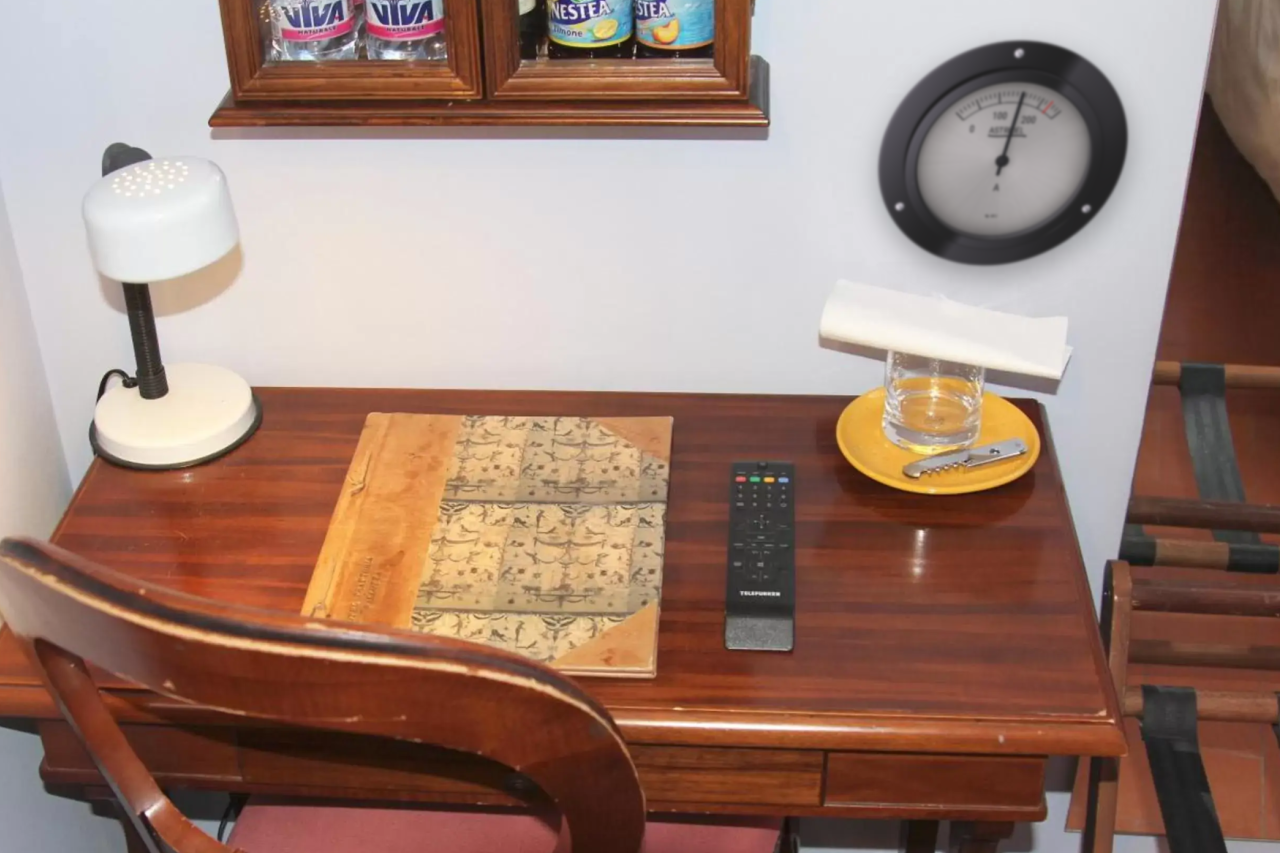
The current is 150 A
